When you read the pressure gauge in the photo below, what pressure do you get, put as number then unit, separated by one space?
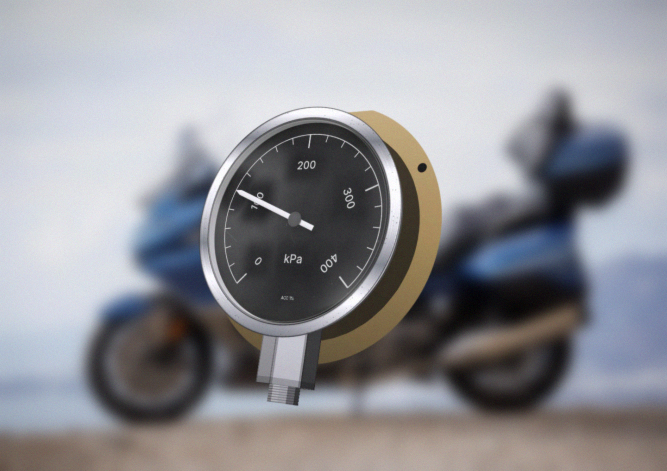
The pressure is 100 kPa
